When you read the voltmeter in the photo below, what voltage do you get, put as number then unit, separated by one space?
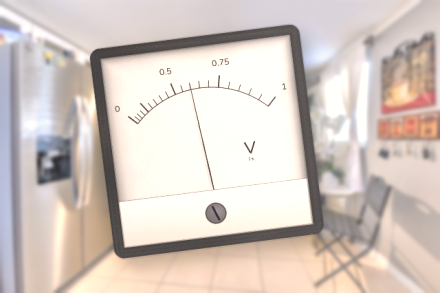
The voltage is 0.6 V
